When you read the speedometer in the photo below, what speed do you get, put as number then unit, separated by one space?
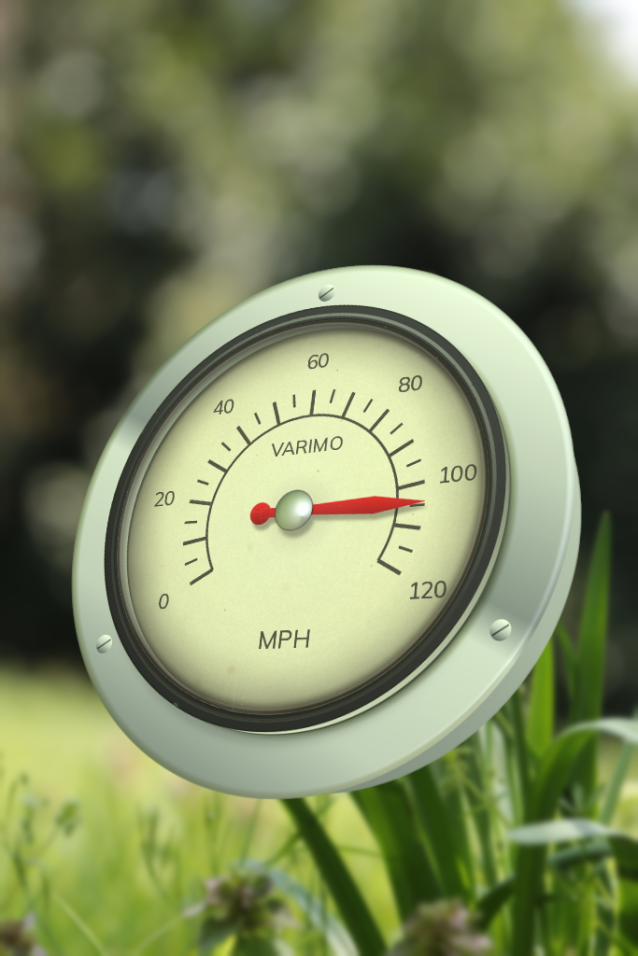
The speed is 105 mph
